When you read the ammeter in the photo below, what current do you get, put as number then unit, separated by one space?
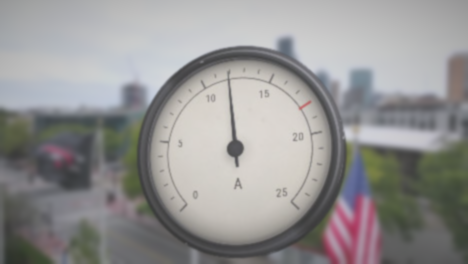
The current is 12 A
